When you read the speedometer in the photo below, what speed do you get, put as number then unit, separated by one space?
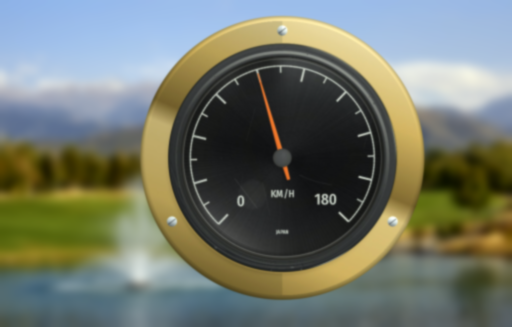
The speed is 80 km/h
